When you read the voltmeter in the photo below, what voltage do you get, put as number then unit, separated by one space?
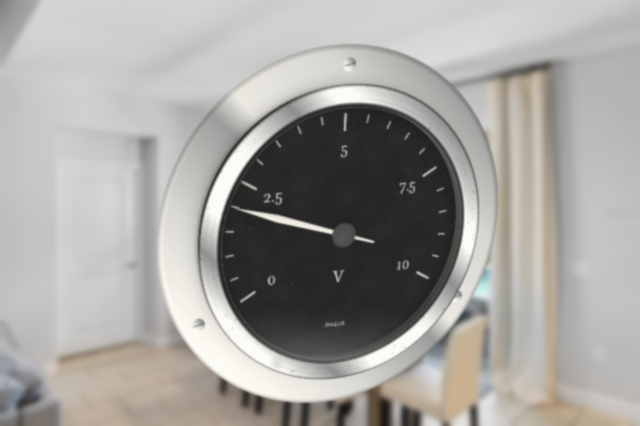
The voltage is 2 V
